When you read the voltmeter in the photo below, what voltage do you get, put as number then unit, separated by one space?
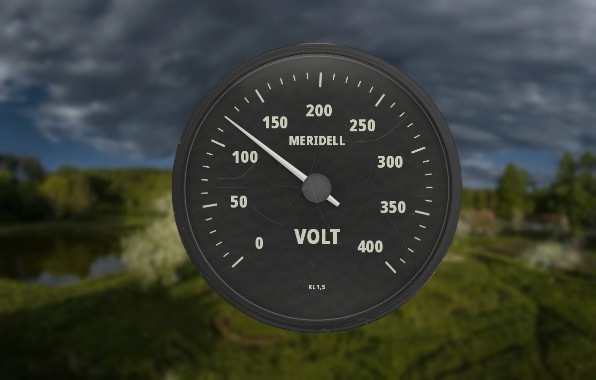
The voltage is 120 V
